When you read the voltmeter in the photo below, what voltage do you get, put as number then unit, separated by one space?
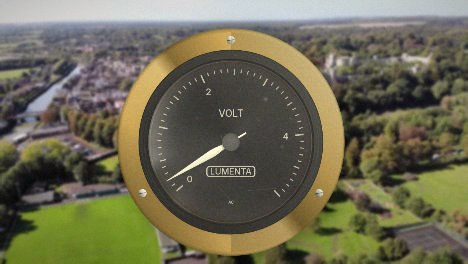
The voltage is 0.2 V
